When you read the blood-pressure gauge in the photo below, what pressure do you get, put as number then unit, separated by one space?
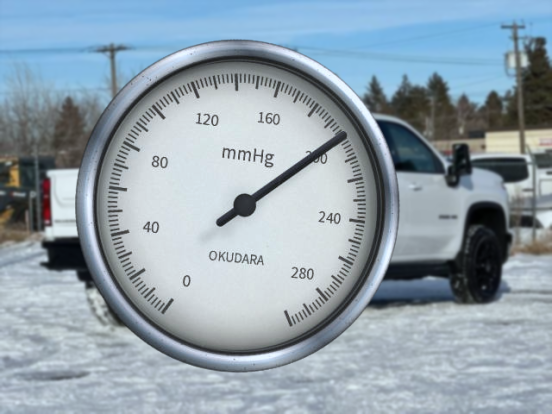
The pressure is 198 mmHg
